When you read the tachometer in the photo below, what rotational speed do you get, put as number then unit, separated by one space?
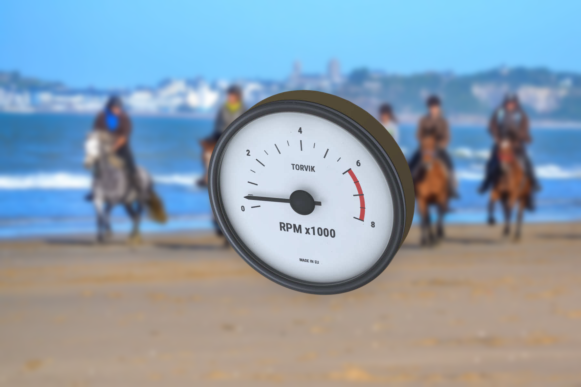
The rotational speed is 500 rpm
